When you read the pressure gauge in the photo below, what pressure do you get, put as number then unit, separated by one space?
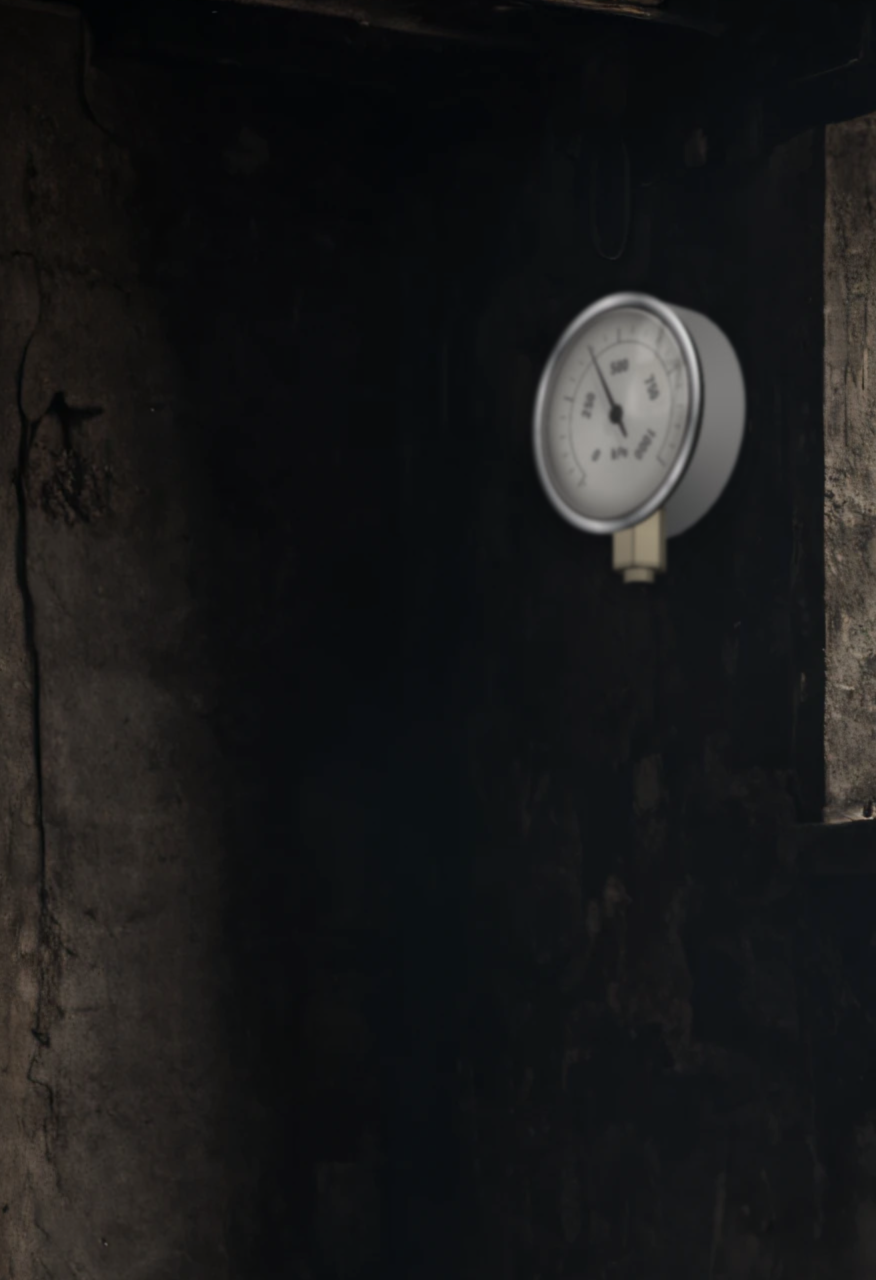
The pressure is 400 kPa
